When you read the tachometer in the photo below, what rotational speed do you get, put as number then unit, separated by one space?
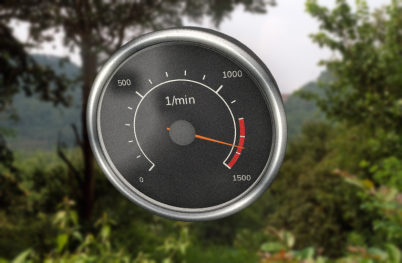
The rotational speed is 1350 rpm
